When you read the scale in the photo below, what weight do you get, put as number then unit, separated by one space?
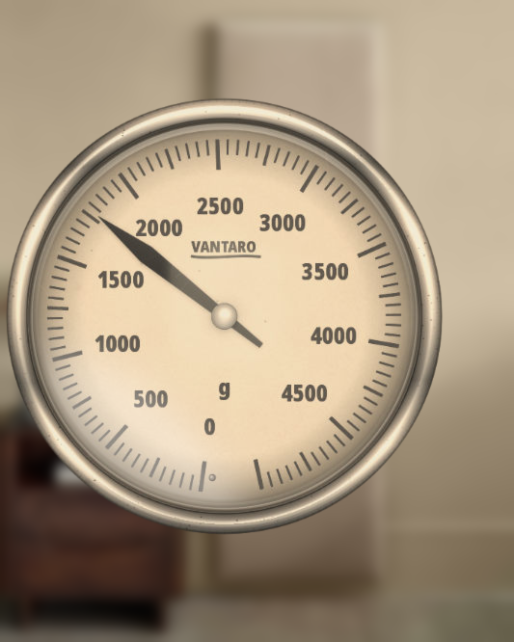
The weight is 1775 g
